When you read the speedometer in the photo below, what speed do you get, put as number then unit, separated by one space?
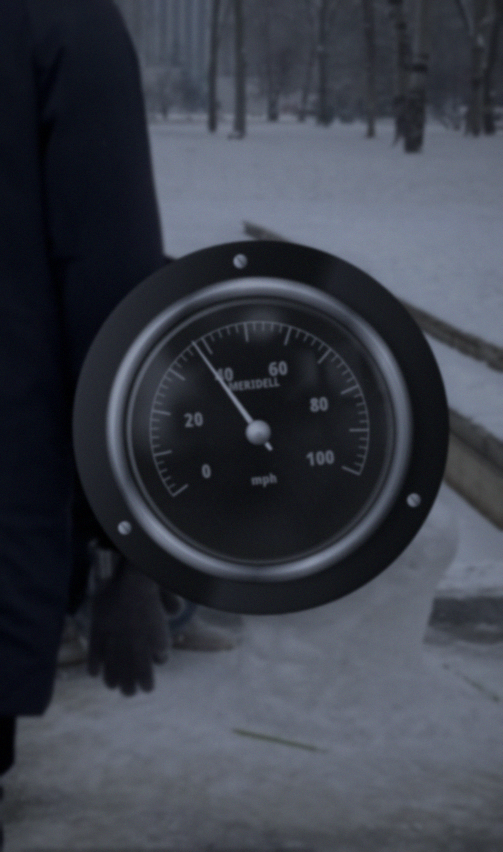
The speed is 38 mph
